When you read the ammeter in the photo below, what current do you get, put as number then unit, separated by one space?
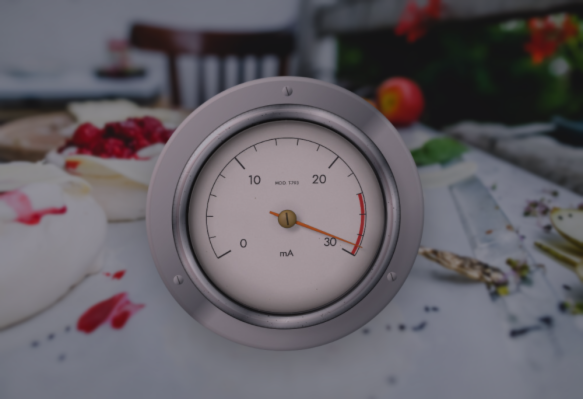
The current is 29 mA
